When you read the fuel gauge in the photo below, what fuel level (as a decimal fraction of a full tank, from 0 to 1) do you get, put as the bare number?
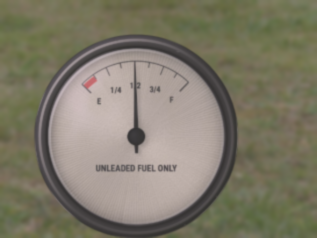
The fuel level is 0.5
